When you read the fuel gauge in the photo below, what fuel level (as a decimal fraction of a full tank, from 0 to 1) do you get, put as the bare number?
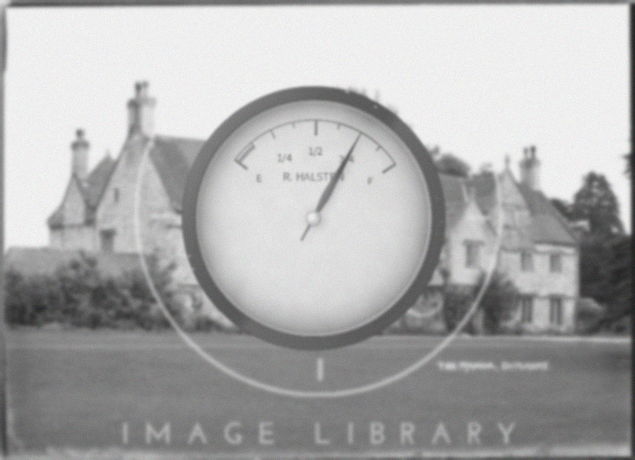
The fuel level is 0.75
